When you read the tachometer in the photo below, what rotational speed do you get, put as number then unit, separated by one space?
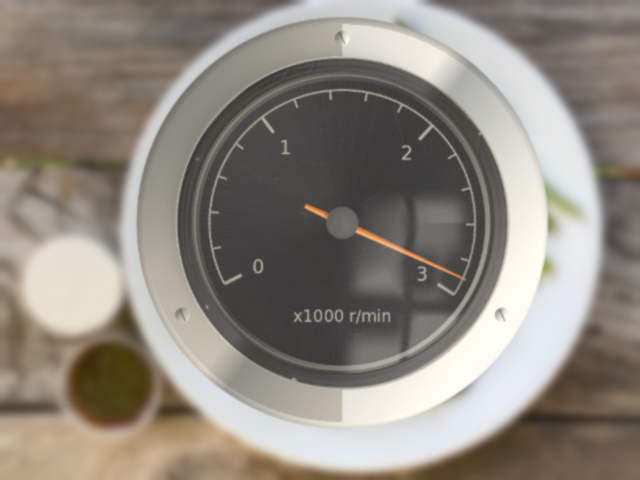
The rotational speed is 2900 rpm
